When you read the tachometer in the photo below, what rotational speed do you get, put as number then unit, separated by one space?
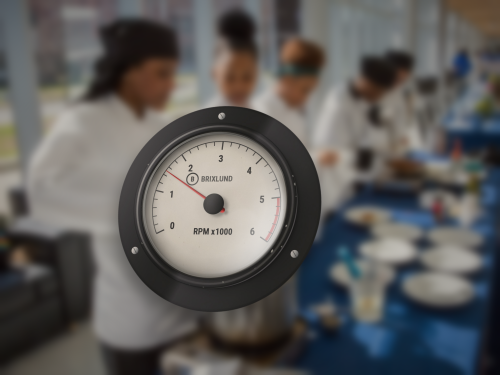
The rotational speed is 1500 rpm
